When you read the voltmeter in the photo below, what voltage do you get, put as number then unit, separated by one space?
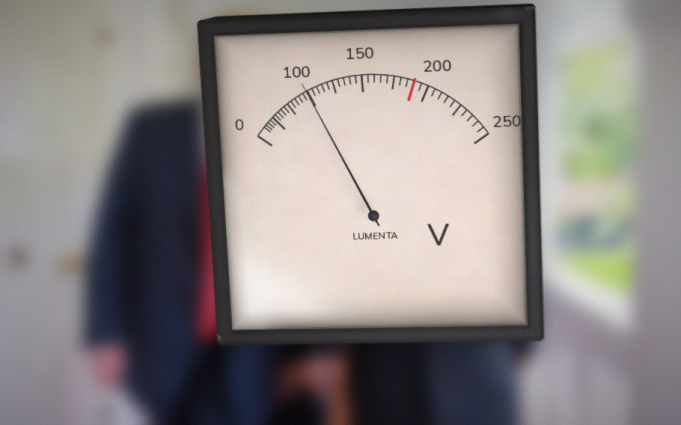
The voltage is 100 V
